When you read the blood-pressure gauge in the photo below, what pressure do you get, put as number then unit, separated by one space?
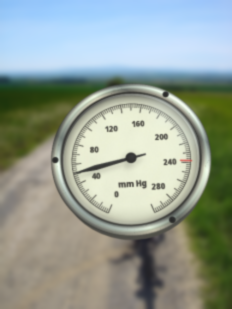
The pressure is 50 mmHg
